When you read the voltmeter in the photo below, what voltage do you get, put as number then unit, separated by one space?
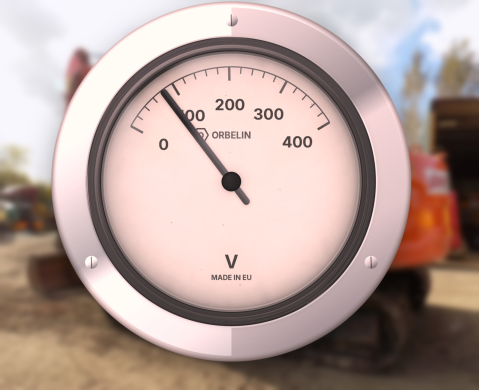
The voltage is 80 V
